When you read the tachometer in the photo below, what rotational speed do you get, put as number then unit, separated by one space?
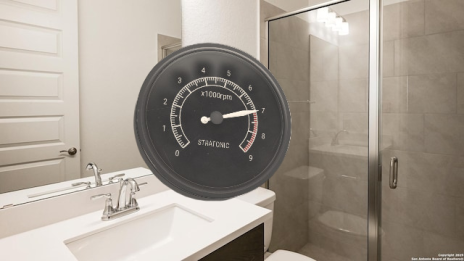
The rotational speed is 7000 rpm
